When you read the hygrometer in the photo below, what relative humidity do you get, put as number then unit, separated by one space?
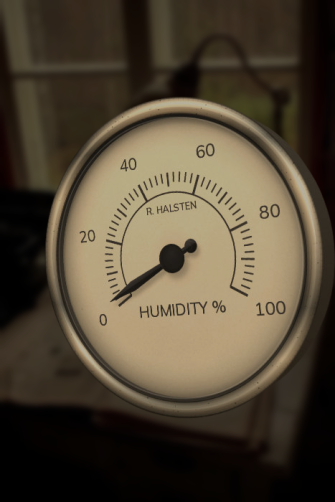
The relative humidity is 2 %
